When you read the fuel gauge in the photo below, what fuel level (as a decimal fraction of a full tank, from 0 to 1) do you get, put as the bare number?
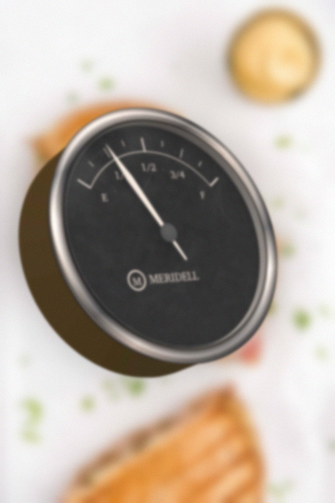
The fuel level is 0.25
